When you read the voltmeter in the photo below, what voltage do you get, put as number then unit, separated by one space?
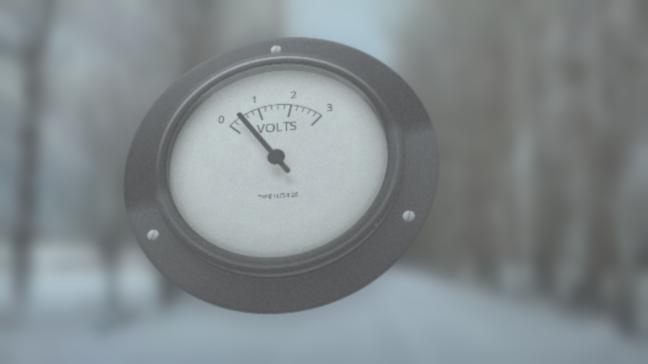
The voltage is 0.4 V
